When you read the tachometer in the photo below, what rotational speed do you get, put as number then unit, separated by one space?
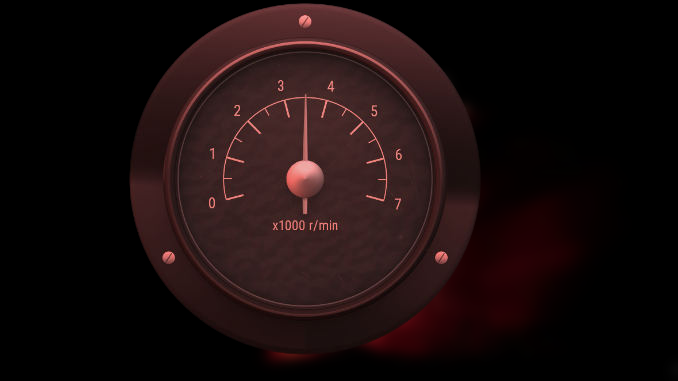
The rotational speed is 3500 rpm
